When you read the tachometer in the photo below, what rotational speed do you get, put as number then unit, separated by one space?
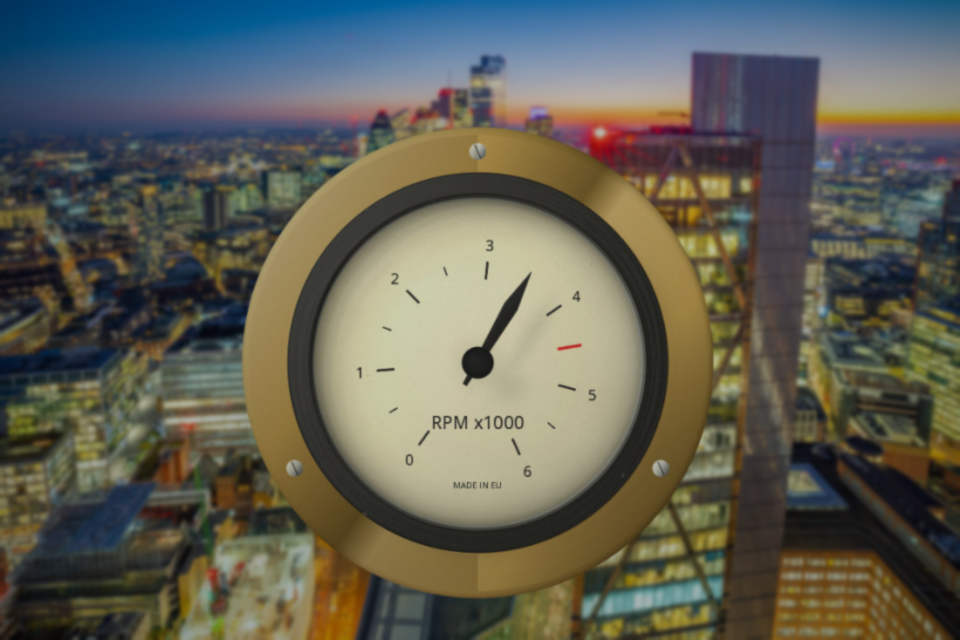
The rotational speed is 3500 rpm
